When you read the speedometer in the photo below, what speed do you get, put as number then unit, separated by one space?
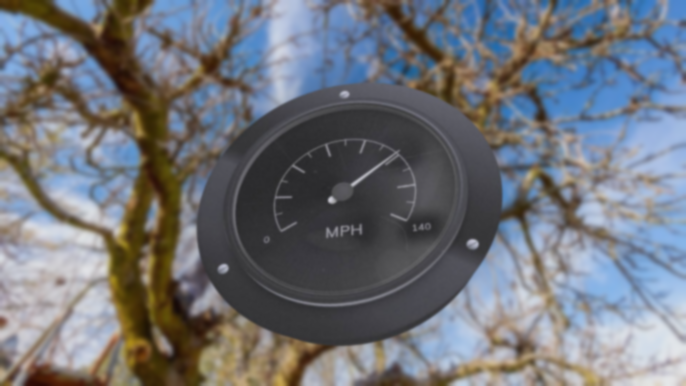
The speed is 100 mph
